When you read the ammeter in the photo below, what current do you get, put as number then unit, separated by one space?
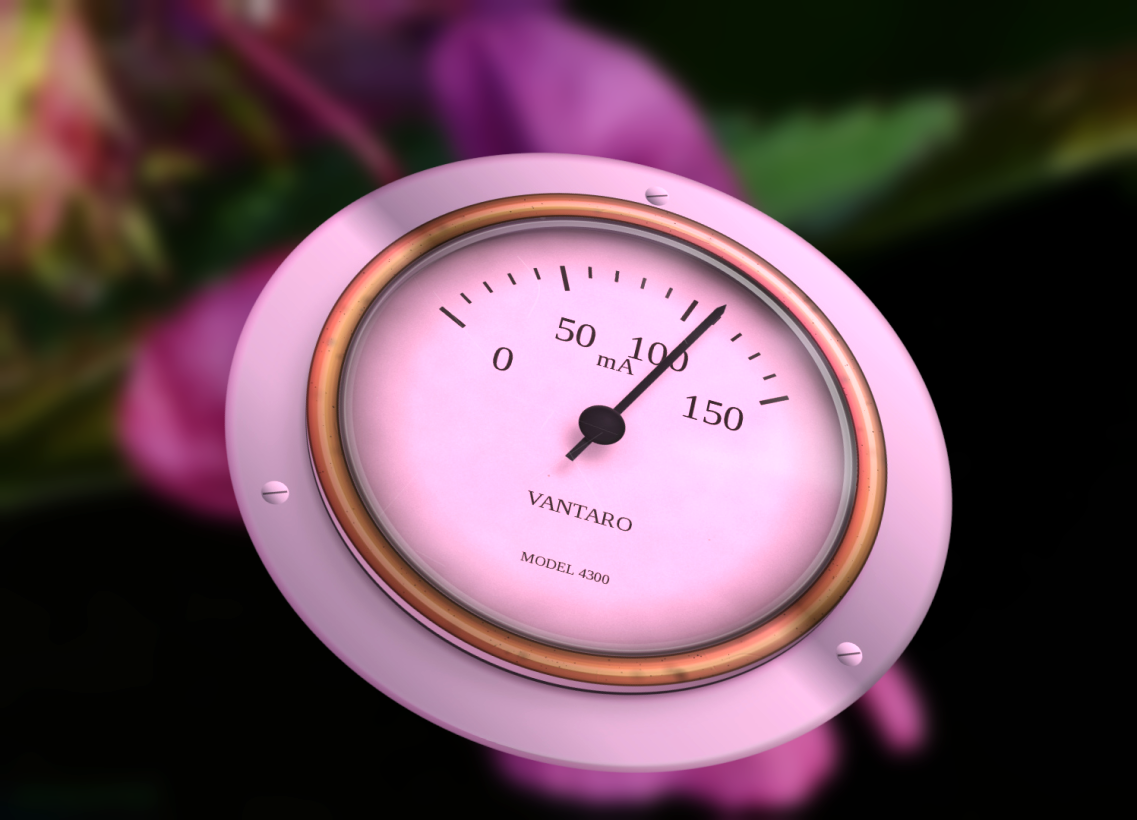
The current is 110 mA
